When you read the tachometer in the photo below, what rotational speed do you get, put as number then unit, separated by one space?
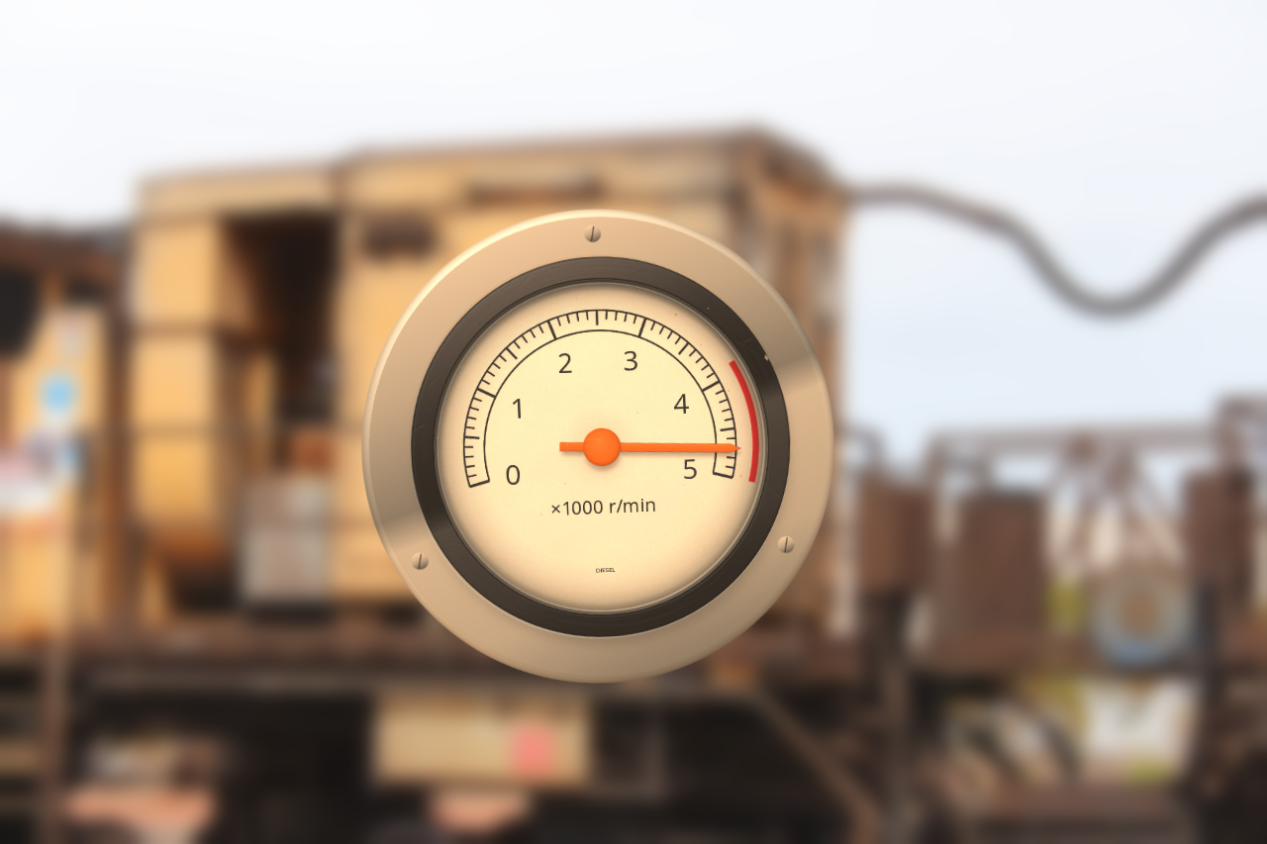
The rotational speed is 4700 rpm
